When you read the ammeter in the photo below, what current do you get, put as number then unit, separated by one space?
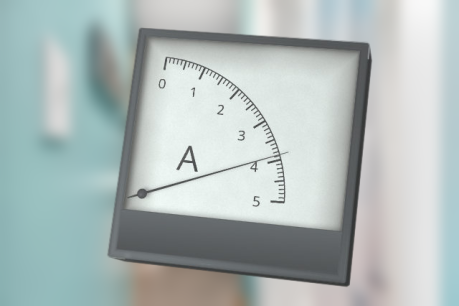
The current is 3.9 A
